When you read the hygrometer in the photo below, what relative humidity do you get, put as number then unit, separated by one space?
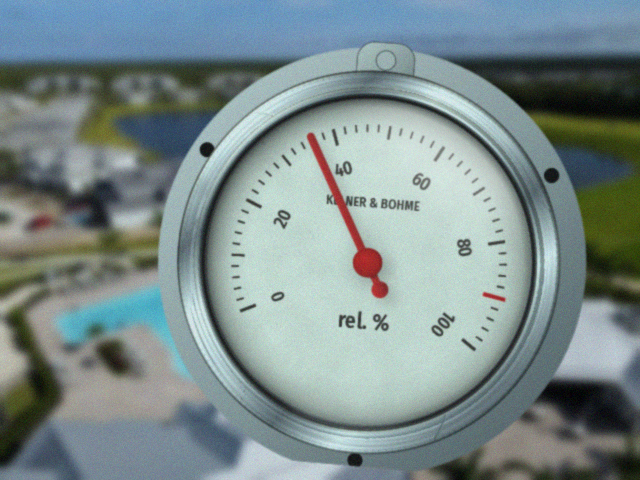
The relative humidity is 36 %
